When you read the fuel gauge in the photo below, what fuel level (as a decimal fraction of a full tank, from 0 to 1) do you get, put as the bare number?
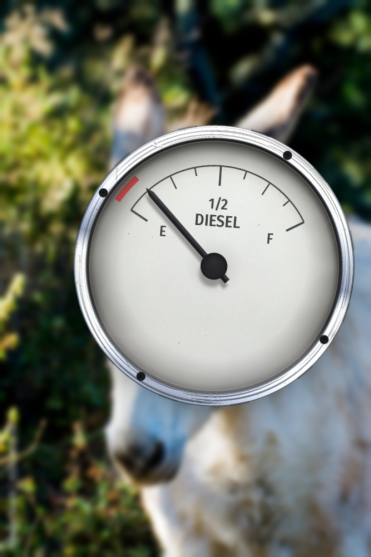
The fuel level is 0.125
